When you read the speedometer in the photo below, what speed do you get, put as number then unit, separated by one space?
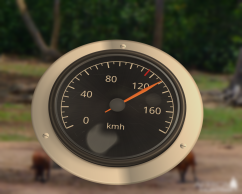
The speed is 130 km/h
